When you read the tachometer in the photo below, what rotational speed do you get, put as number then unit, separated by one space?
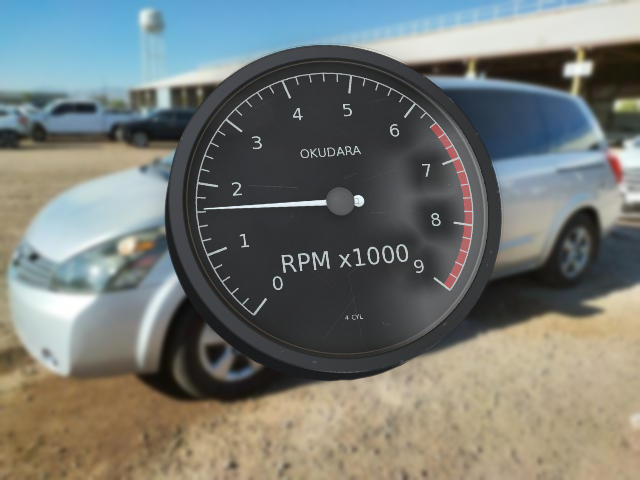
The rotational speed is 1600 rpm
